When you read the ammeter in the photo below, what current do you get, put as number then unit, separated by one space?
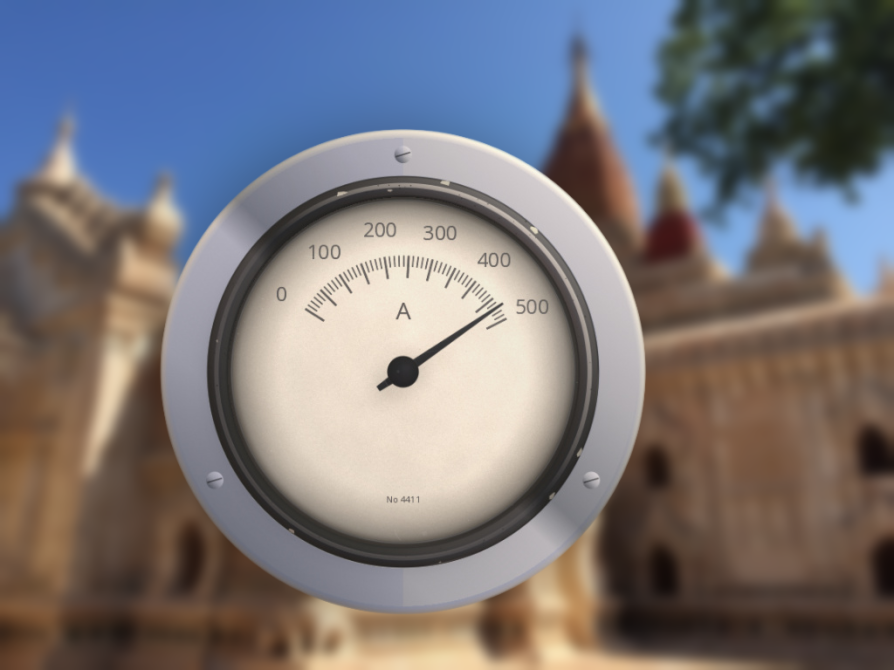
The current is 470 A
